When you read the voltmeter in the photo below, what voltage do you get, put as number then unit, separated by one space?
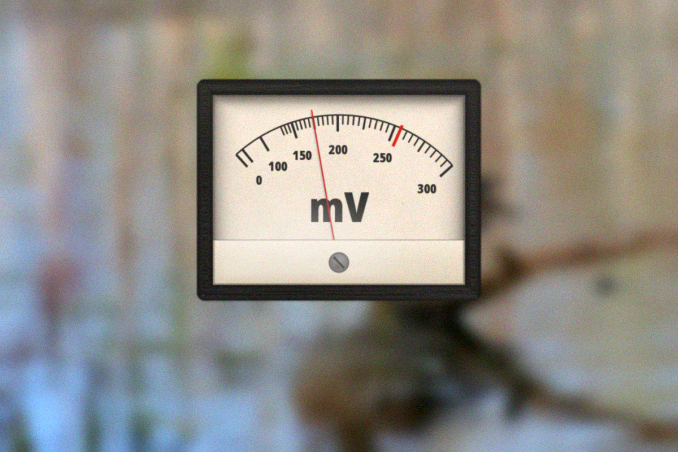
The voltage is 175 mV
